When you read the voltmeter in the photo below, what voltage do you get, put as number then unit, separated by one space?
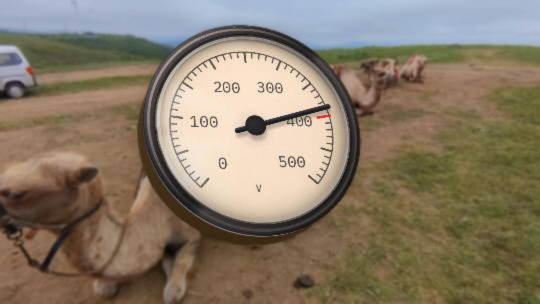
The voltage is 390 V
